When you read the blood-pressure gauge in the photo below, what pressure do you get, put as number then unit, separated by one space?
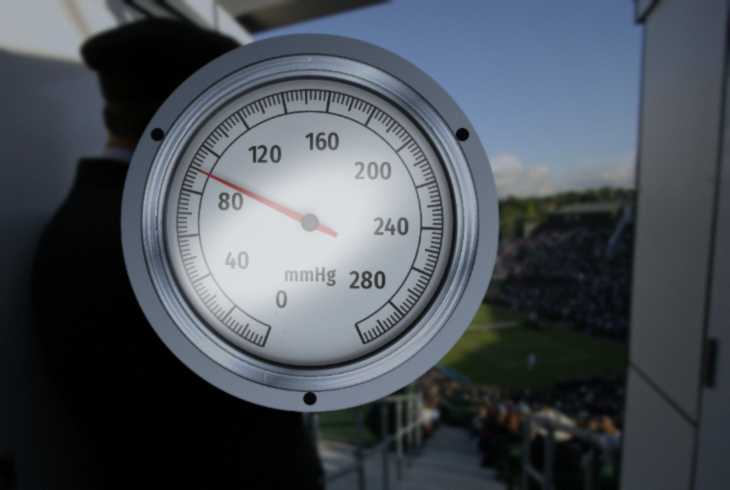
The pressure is 90 mmHg
